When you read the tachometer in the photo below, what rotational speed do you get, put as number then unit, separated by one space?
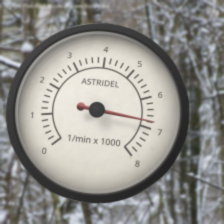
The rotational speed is 6800 rpm
